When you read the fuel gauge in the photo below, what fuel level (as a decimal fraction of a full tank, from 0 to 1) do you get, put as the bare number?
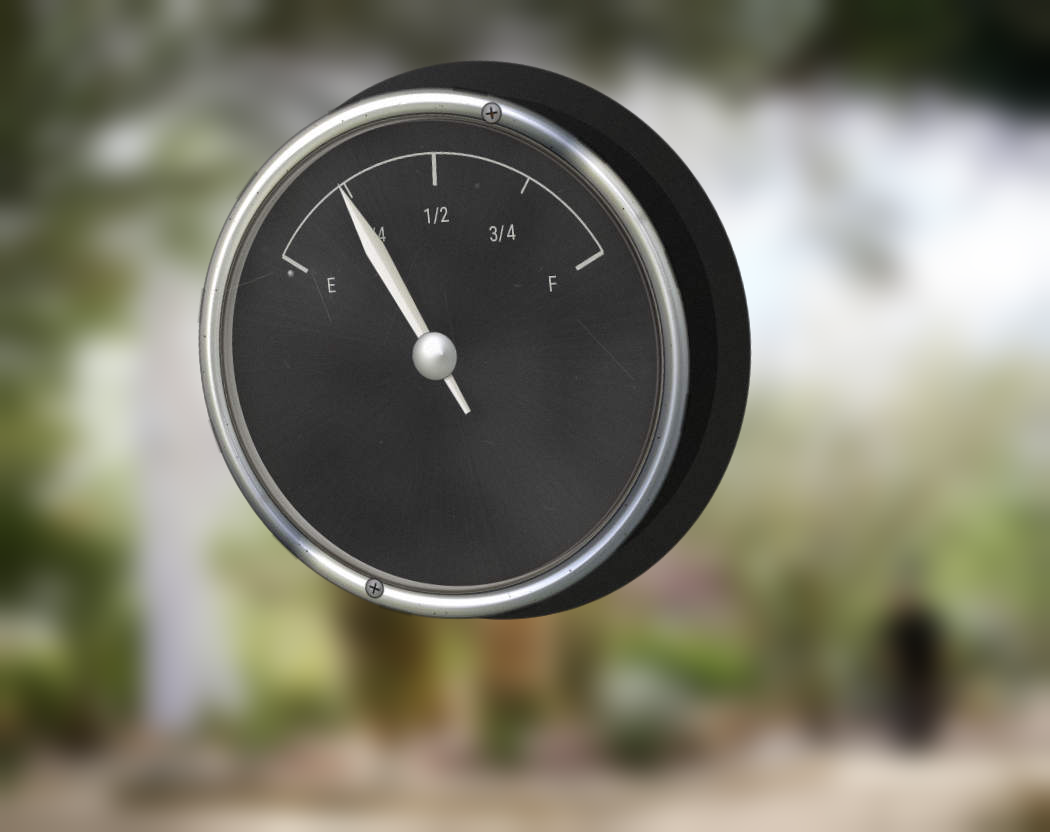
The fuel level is 0.25
